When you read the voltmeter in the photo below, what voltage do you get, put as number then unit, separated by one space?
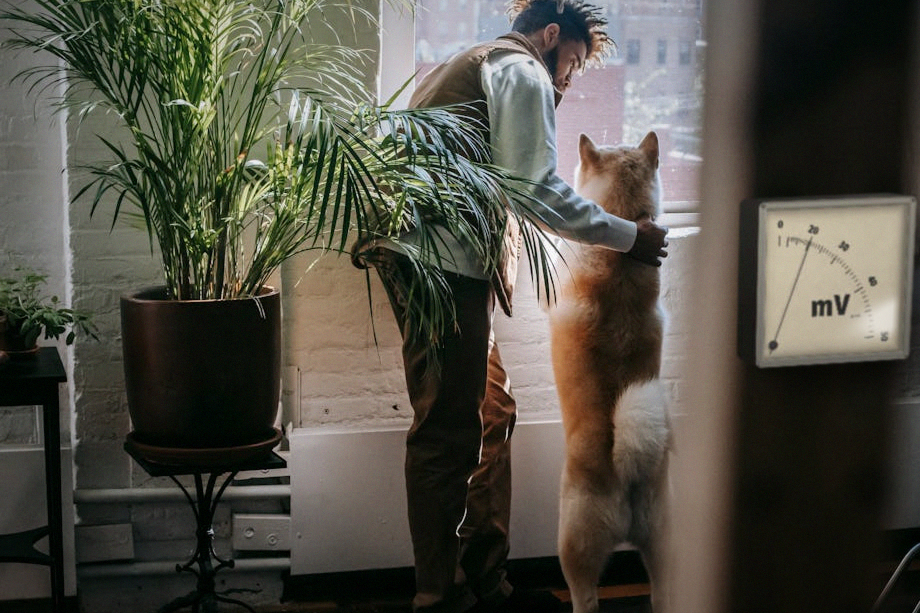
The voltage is 20 mV
